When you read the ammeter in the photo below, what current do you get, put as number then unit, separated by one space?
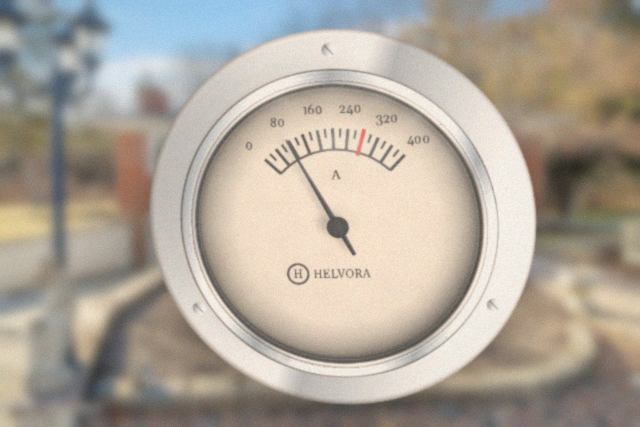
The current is 80 A
